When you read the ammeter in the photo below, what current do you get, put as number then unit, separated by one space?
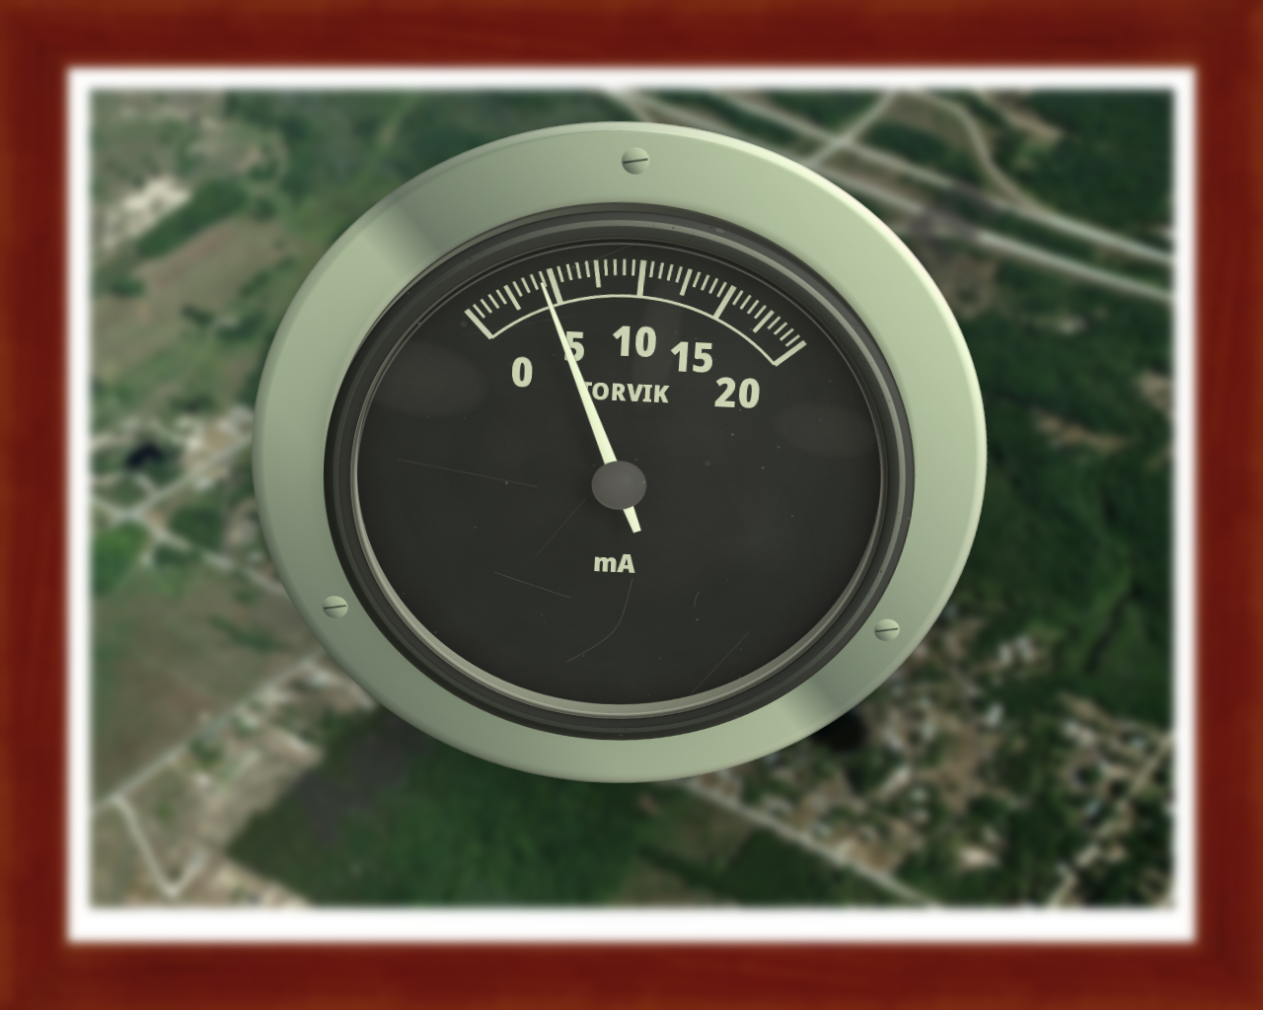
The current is 4.5 mA
